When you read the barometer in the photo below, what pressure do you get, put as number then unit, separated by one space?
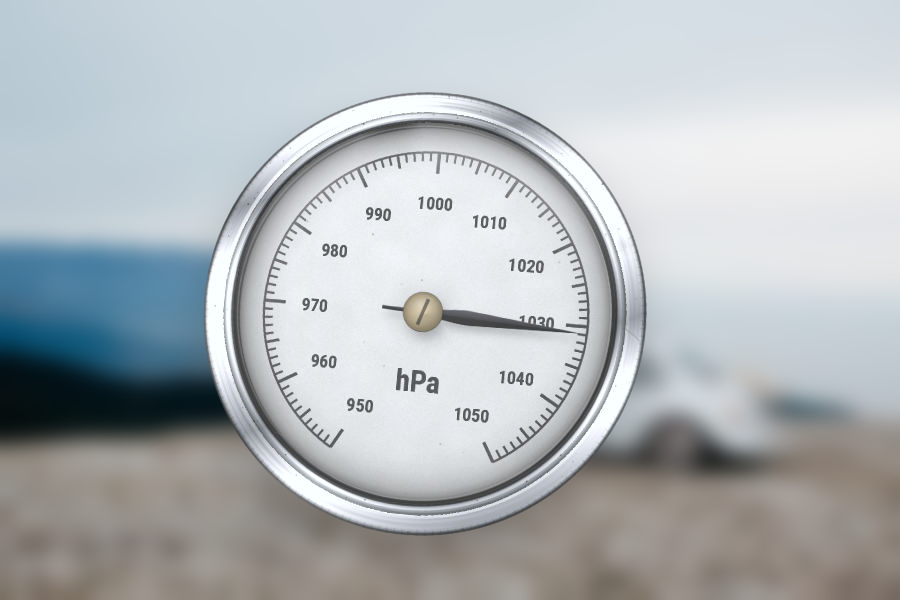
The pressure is 1031 hPa
